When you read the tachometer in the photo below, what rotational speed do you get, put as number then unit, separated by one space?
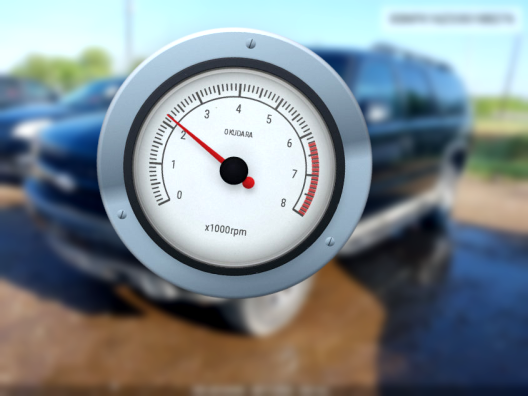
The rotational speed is 2200 rpm
